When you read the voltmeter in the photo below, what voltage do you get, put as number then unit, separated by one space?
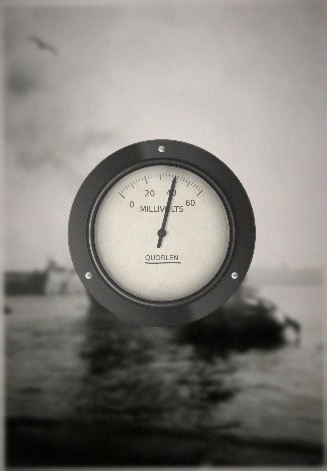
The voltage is 40 mV
